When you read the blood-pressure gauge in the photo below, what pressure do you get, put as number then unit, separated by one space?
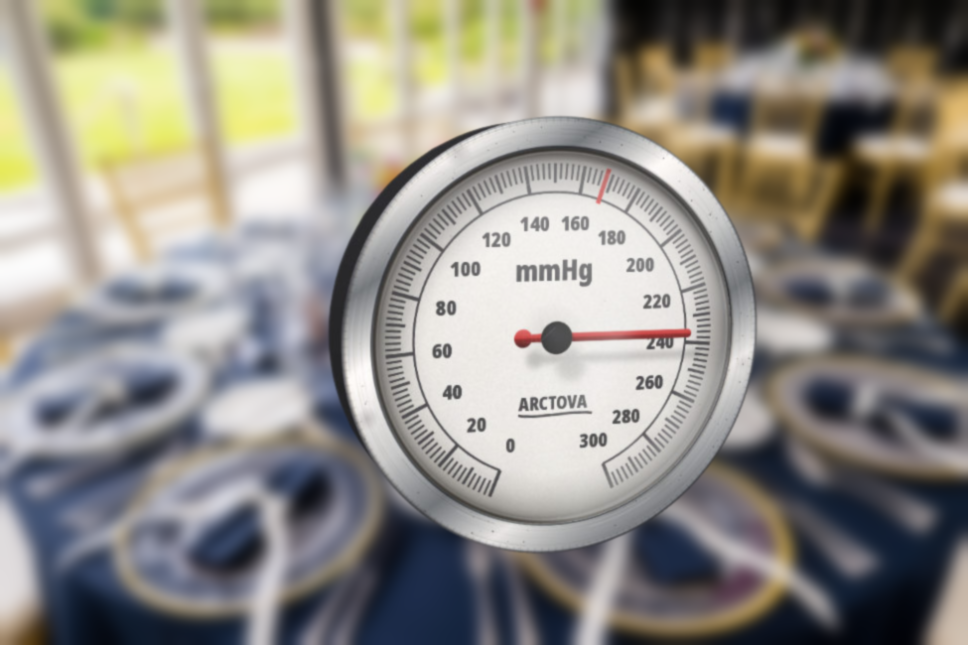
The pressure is 236 mmHg
